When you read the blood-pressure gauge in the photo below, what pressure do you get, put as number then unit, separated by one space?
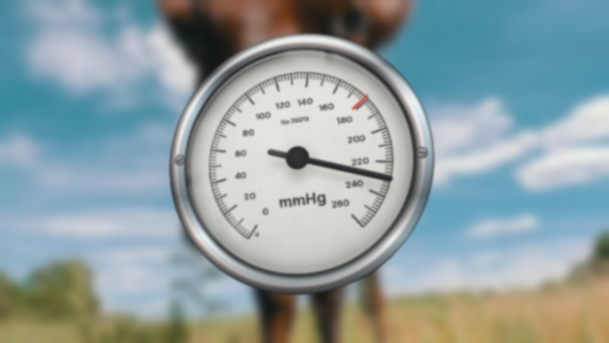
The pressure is 230 mmHg
